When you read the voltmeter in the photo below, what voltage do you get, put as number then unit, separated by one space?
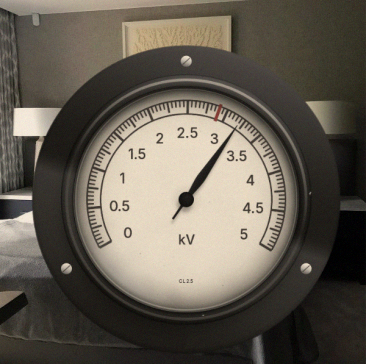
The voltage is 3.2 kV
